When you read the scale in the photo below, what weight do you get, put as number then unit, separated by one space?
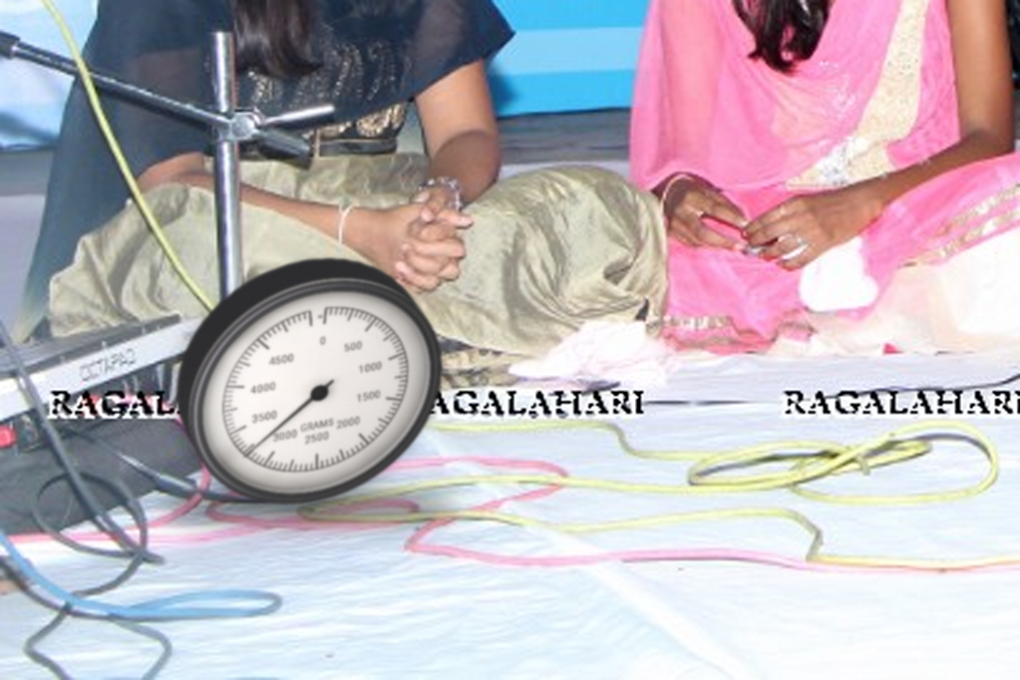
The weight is 3250 g
